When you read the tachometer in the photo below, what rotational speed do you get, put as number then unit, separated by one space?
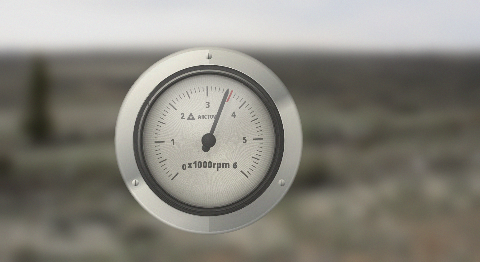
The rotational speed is 3500 rpm
